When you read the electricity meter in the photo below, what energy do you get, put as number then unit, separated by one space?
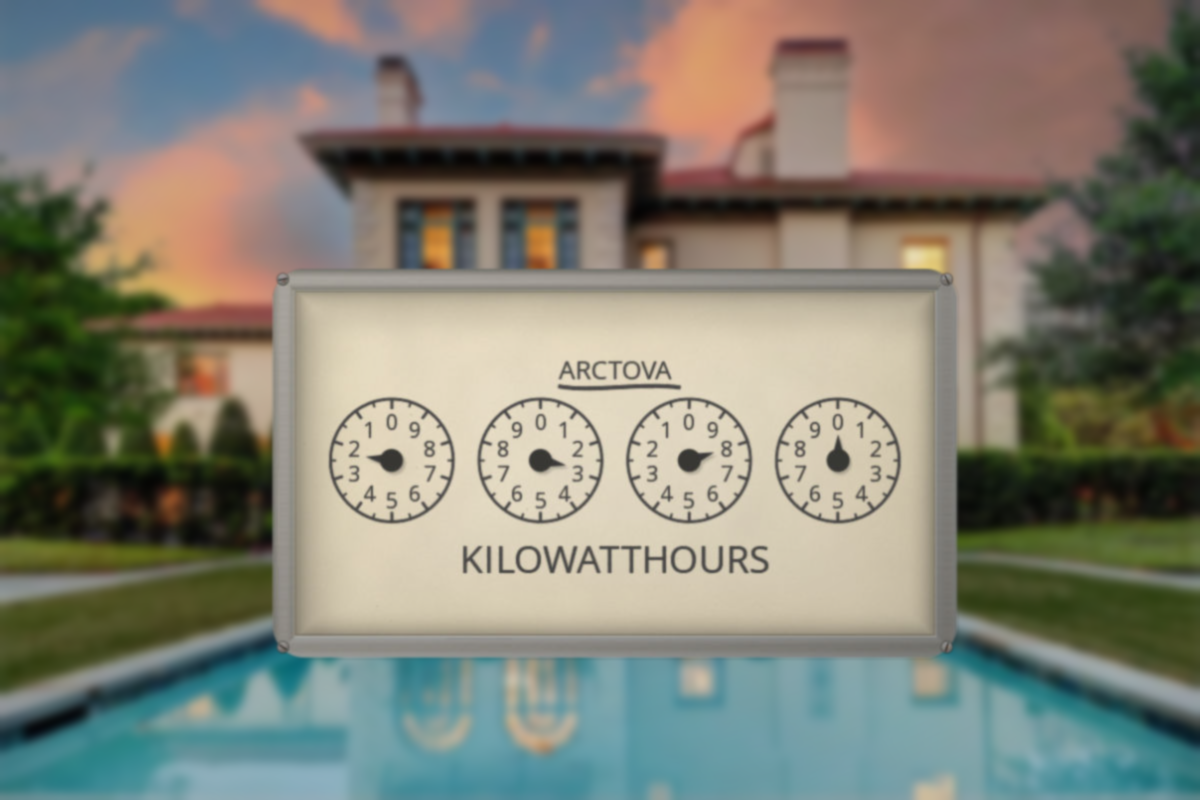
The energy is 2280 kWh
